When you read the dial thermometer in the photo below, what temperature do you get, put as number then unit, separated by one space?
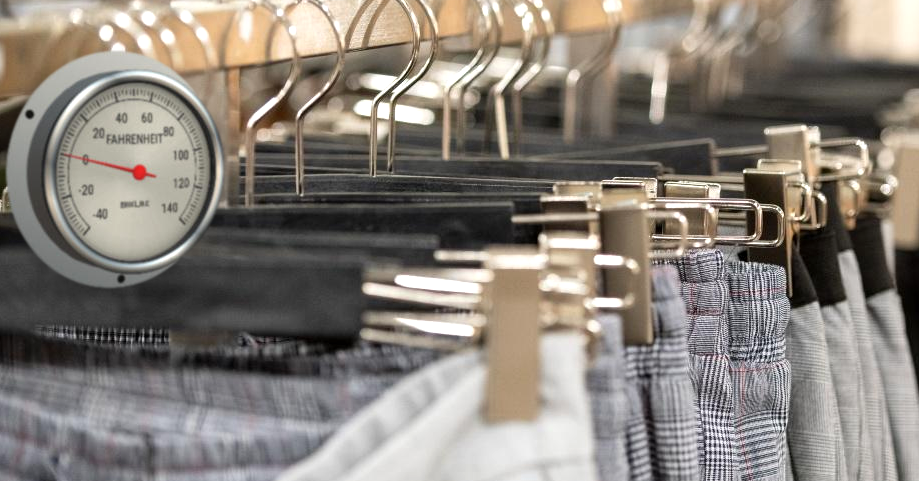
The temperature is 0 °F
